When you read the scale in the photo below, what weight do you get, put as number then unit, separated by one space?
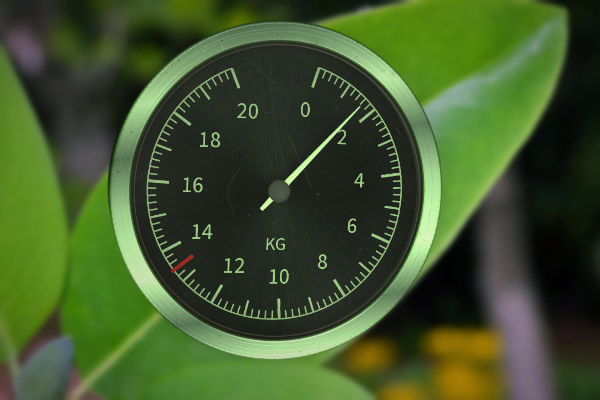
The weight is 1.6 kg
